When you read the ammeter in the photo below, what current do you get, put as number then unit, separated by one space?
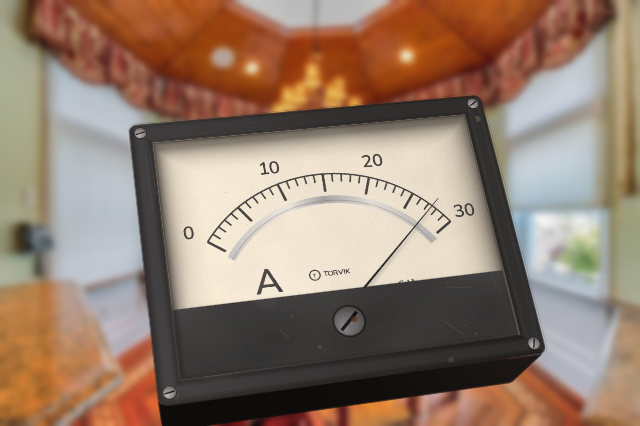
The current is 27.5 A
